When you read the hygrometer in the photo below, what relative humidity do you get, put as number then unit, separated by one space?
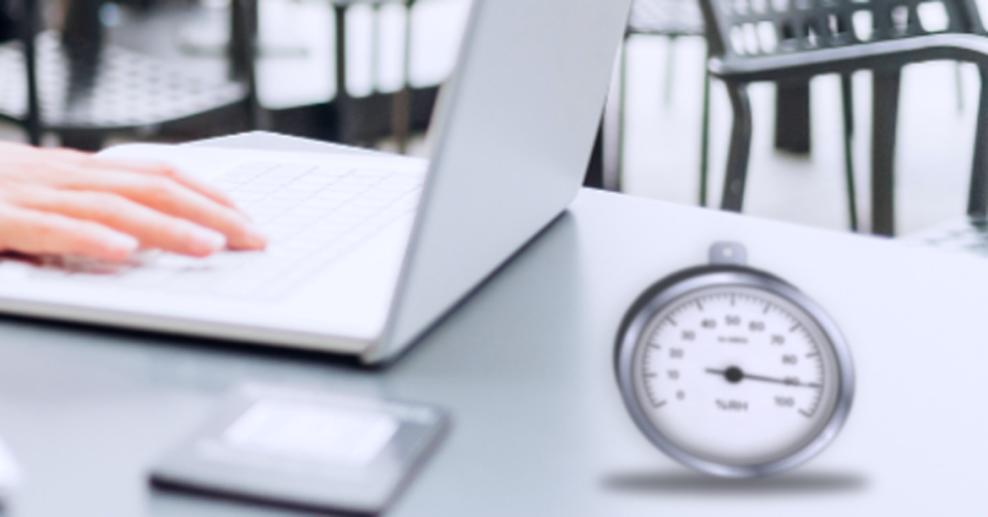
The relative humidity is 90 %
